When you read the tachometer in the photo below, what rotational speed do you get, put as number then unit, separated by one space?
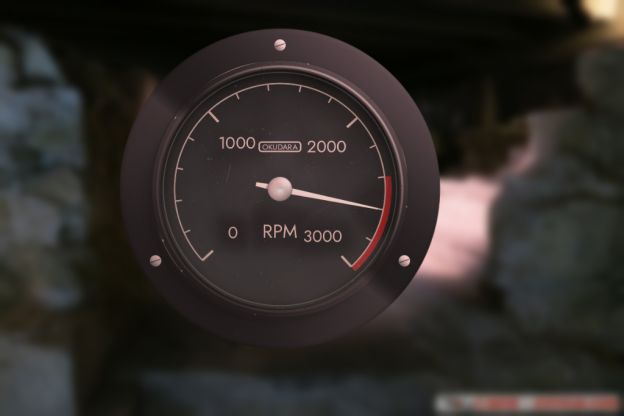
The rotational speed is 2600 rpm
